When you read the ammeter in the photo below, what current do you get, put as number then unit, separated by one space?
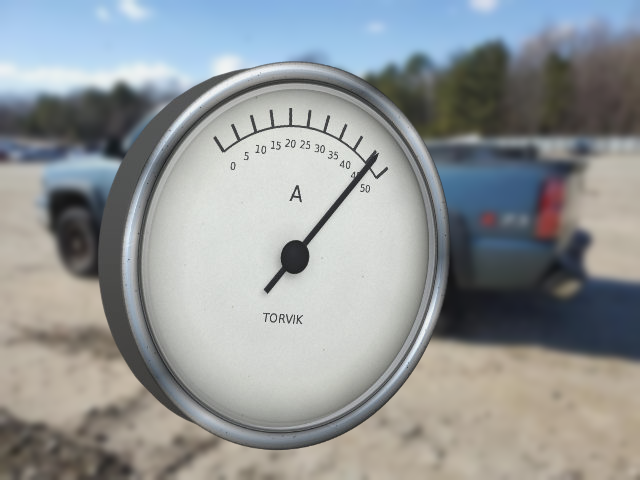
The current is 45 A
